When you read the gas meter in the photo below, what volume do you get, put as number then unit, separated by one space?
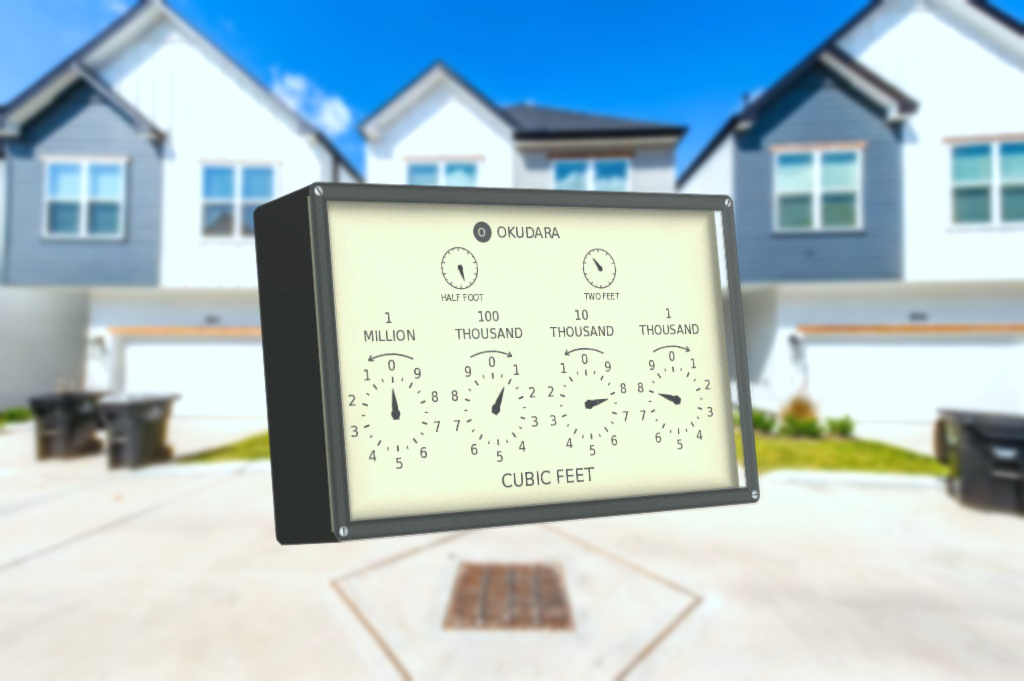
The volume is 7800 ft³
